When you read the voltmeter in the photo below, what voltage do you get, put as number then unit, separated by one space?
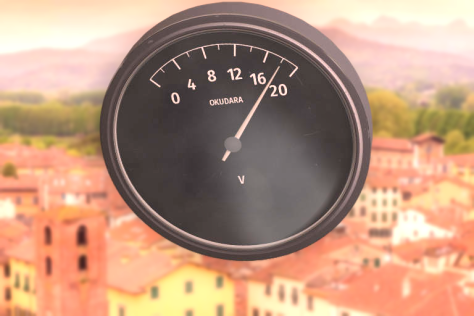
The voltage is 18 V
